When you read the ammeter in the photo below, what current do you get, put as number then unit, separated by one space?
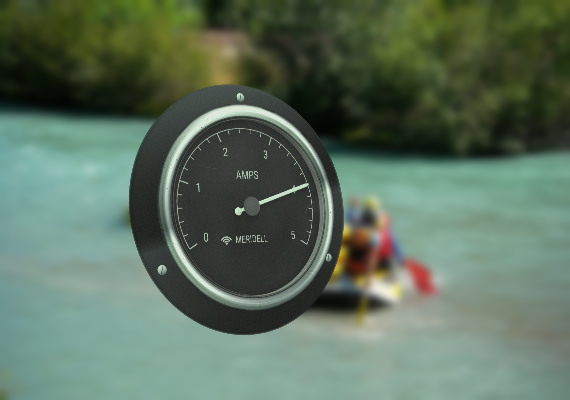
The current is 4 A
